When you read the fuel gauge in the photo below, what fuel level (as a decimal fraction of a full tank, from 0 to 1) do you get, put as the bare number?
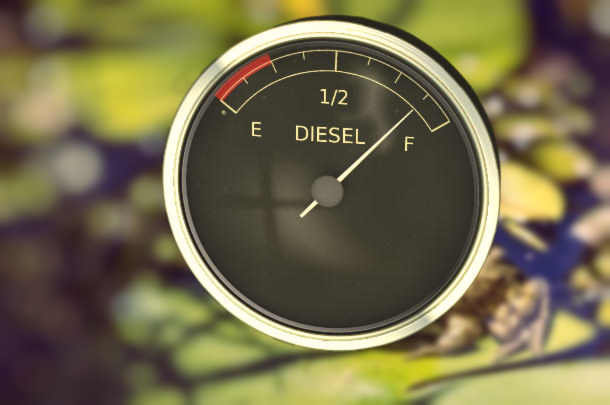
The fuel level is 0.875
